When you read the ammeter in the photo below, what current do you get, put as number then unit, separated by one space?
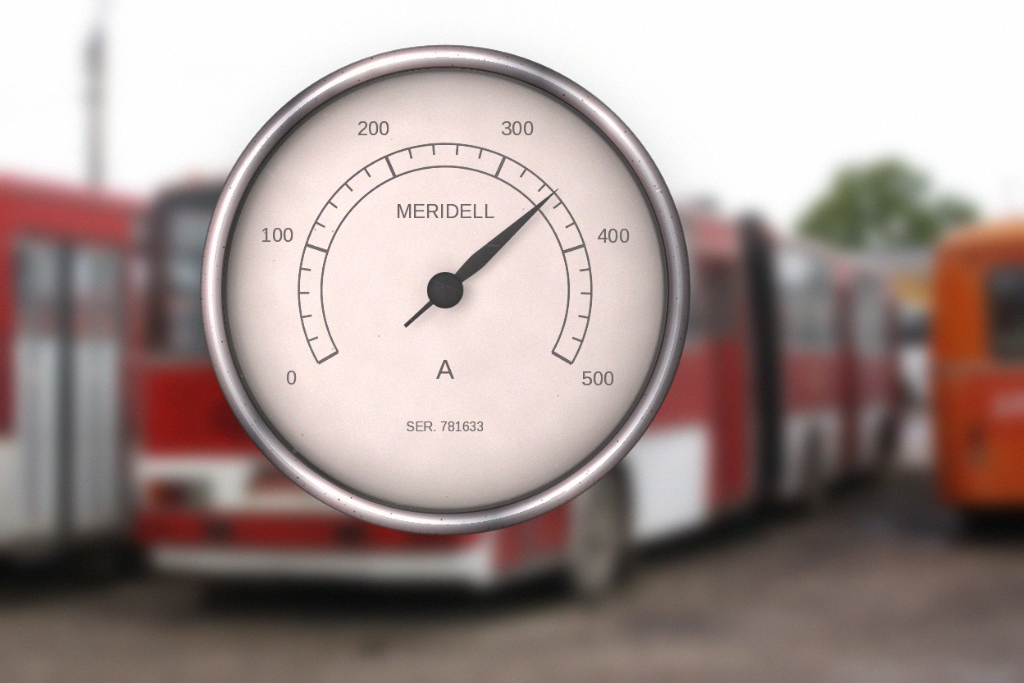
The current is 350 A
